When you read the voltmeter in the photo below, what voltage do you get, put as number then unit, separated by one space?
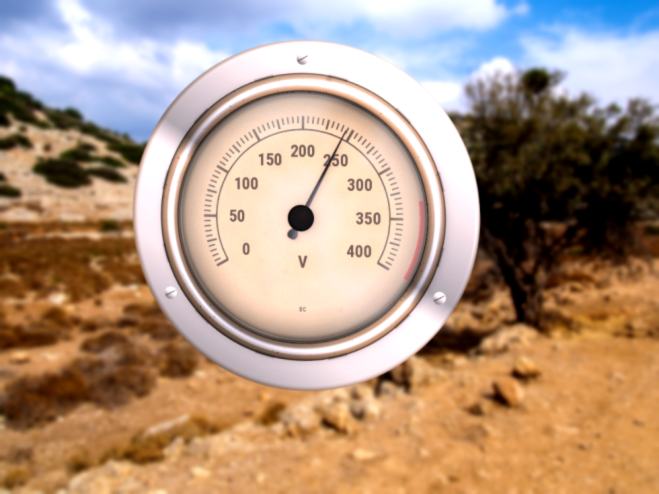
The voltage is 245 V
